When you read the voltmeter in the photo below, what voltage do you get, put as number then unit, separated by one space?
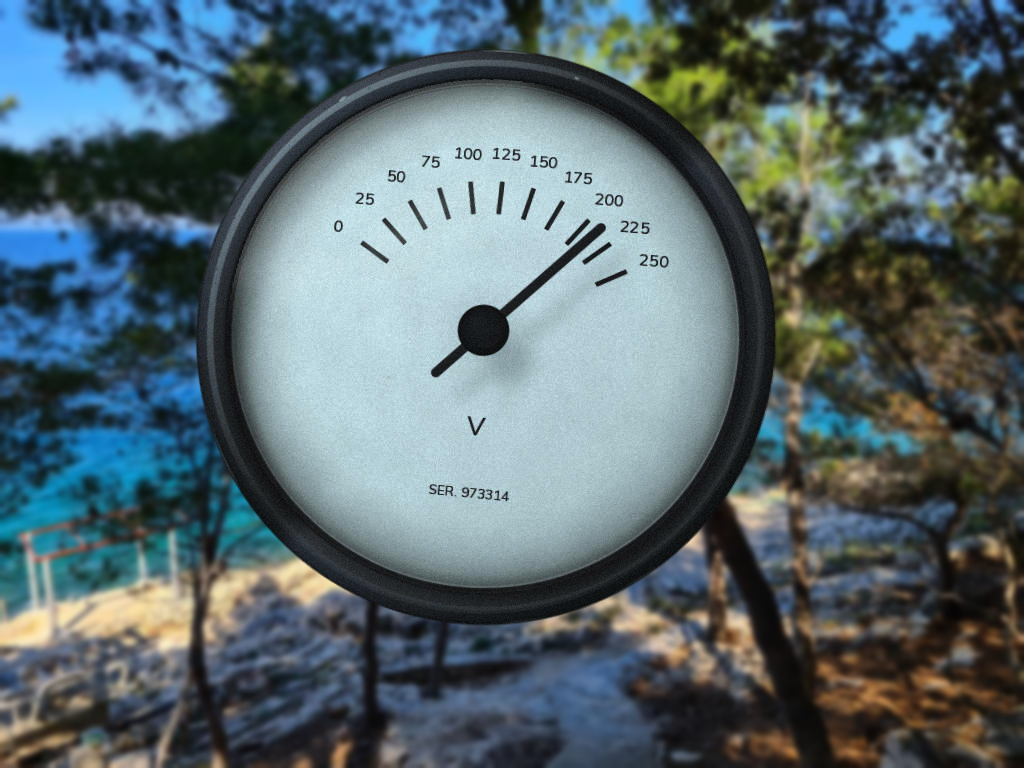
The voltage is 212.5 V
